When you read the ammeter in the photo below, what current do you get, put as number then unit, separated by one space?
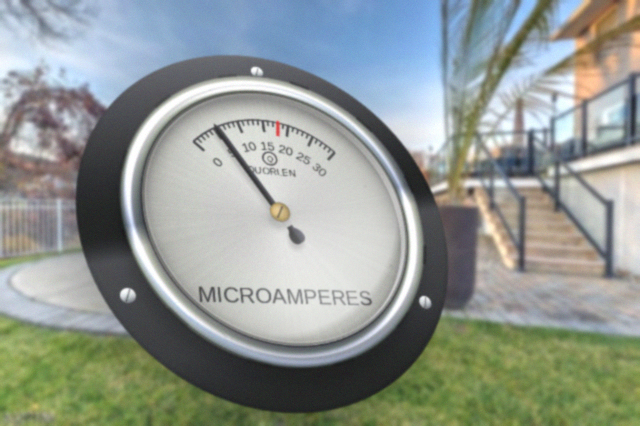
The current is 5 µA
